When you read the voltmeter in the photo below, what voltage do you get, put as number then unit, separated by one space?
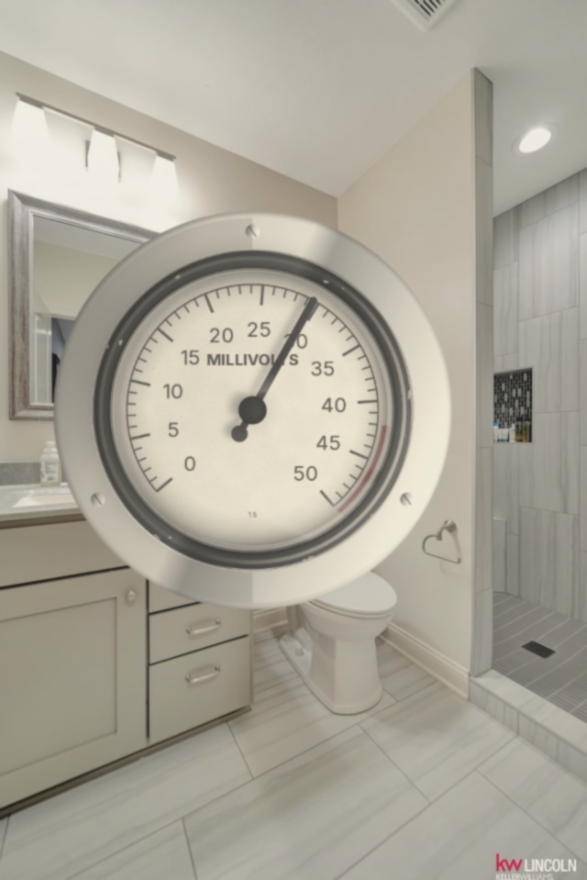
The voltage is 29.5 mV
